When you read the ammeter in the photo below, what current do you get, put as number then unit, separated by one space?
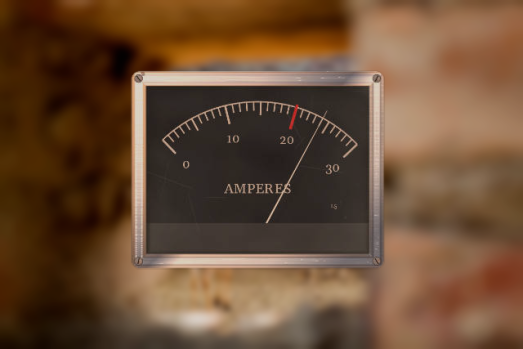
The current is 24 A
